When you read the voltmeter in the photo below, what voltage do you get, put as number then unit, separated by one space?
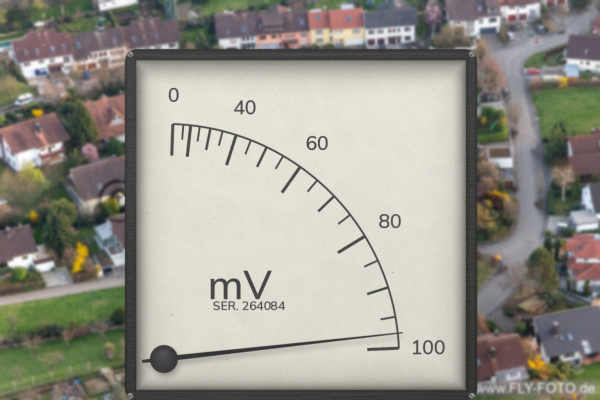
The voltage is 97.5 mV
